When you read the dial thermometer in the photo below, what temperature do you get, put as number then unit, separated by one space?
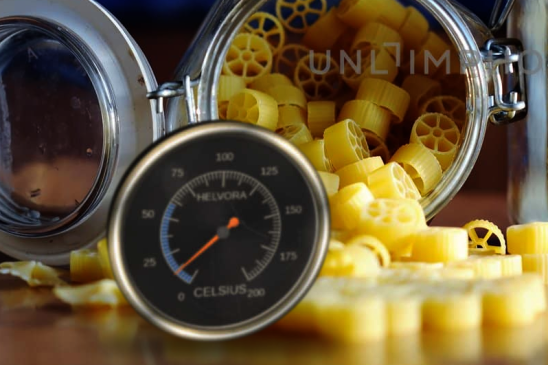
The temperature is 12.5 °C
